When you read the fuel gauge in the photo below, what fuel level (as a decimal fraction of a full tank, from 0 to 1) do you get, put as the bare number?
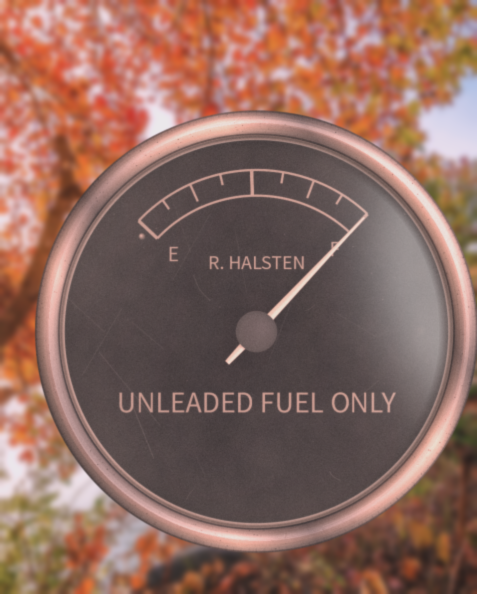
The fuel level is 1
